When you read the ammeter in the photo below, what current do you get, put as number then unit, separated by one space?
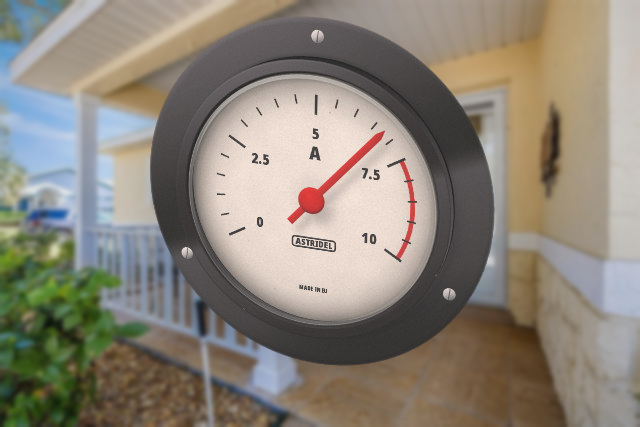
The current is 6.75 A
